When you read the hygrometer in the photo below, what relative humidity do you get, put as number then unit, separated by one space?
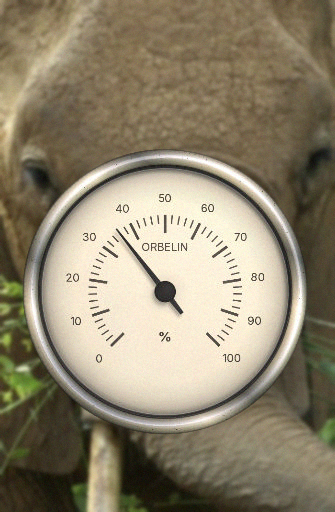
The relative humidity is 36 %
